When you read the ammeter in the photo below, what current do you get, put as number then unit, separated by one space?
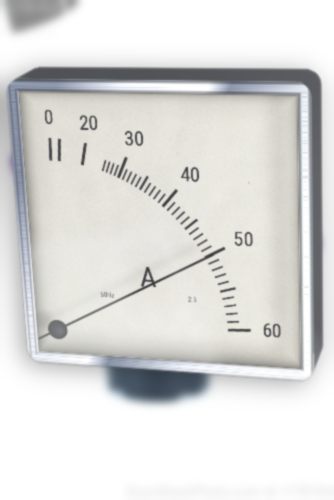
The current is 50 A
